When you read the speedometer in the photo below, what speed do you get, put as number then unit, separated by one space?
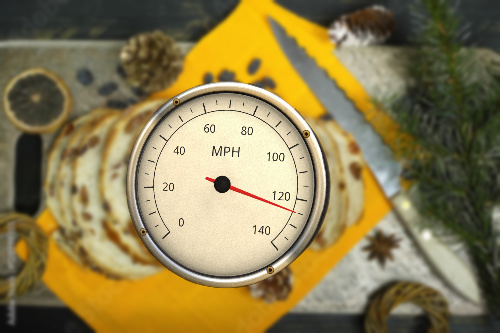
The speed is 125 mph
